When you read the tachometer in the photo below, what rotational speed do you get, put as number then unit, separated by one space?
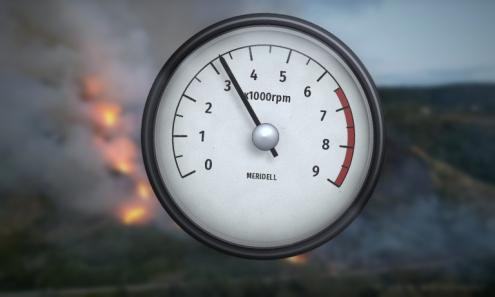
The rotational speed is 3250 rpm
